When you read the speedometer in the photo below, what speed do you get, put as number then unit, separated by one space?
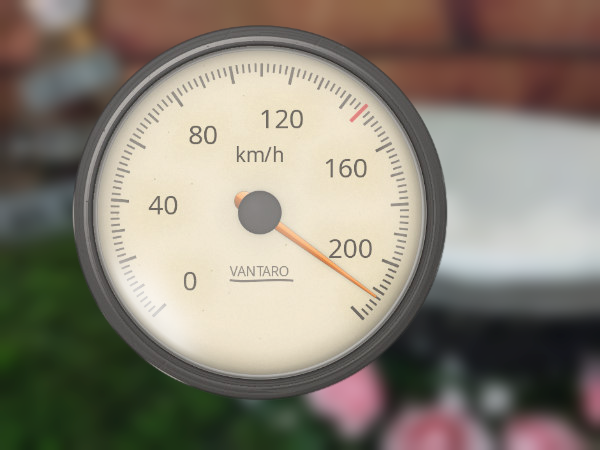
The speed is 212 km/h
